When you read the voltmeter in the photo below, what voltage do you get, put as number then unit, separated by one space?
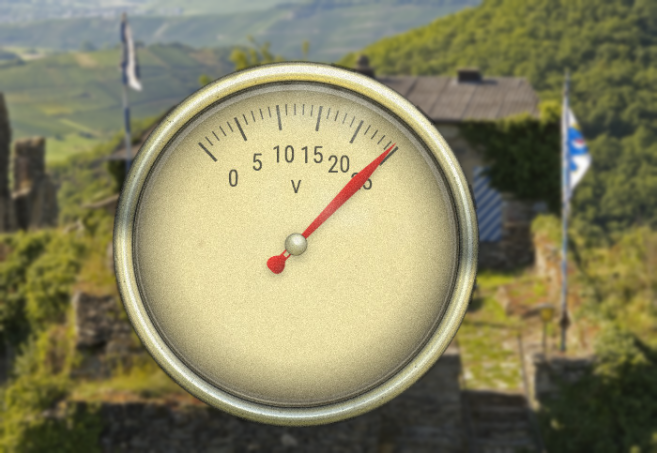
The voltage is 24.5 V
